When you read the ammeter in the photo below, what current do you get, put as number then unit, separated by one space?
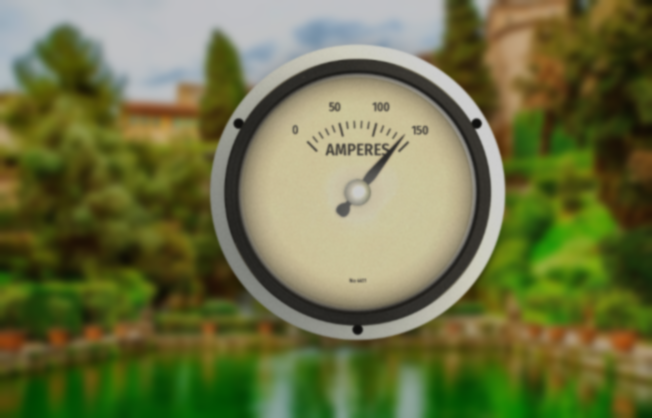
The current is 140 A
